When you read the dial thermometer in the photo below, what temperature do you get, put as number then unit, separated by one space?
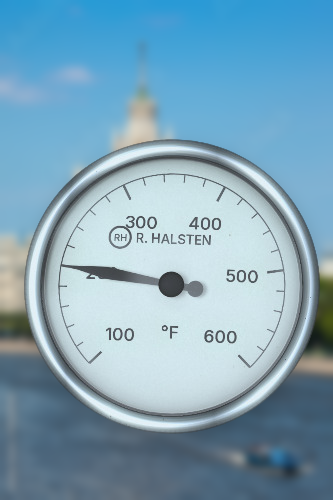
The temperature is 200 °F
